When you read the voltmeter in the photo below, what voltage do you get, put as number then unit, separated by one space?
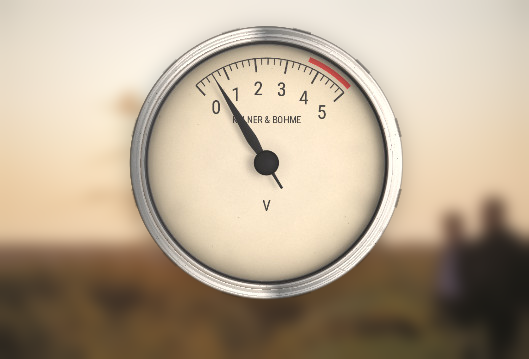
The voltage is 0.6 V
